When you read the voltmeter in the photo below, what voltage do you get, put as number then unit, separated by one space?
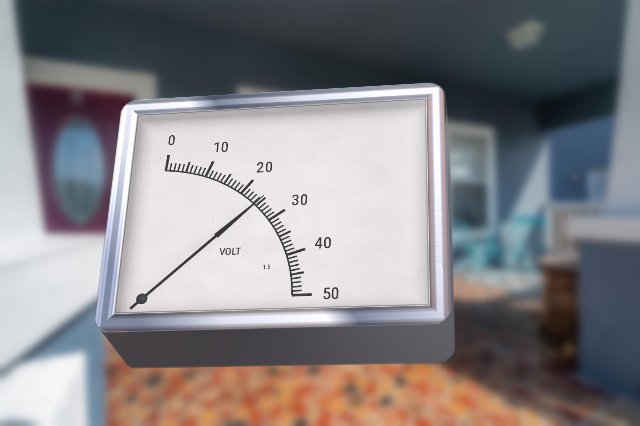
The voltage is 25 V
